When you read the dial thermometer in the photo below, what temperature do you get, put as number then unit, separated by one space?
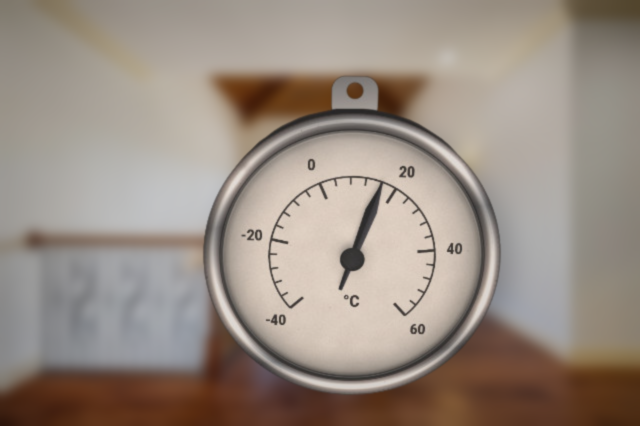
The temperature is 16 °C
